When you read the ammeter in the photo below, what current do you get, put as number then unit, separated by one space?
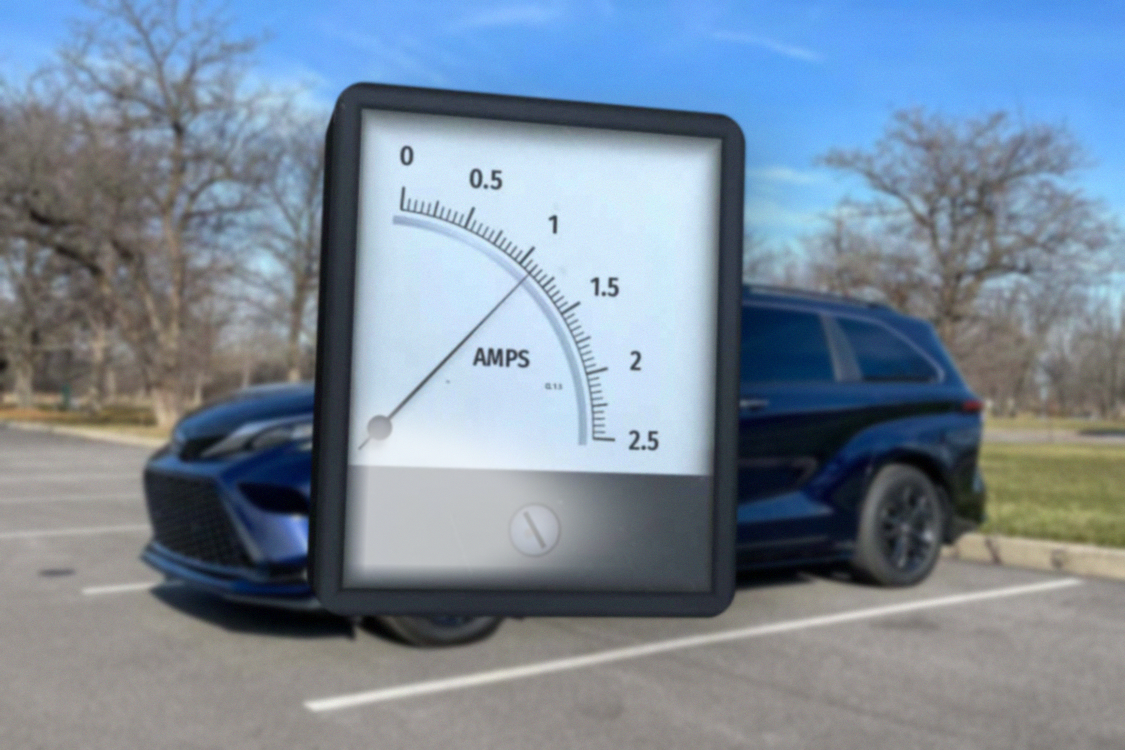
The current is 1.1 A
